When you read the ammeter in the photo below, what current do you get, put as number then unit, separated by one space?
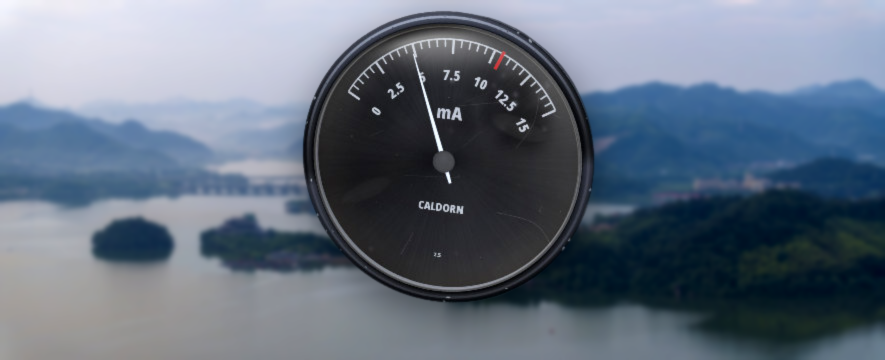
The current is 5 mA
